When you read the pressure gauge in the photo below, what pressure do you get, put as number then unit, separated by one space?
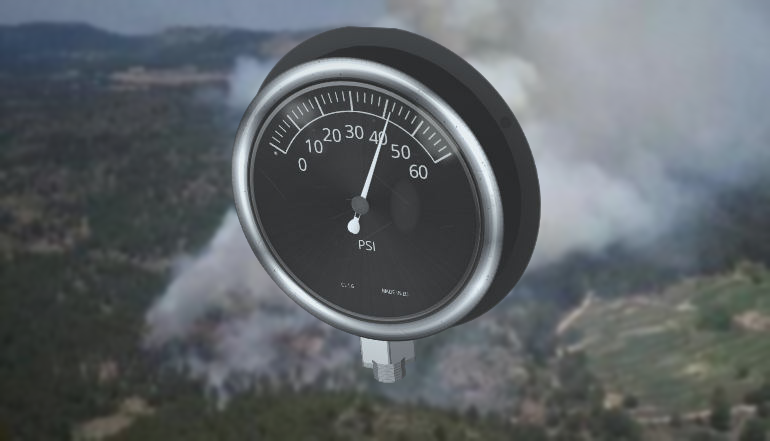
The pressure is 42 psi
